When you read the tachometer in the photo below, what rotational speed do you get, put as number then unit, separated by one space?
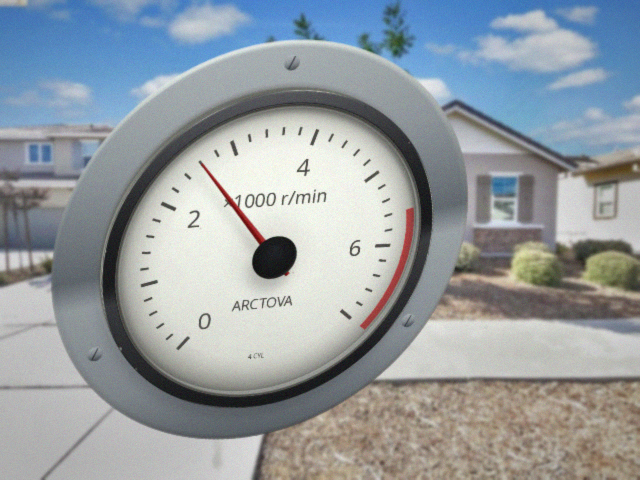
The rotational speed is 2600 rpm
